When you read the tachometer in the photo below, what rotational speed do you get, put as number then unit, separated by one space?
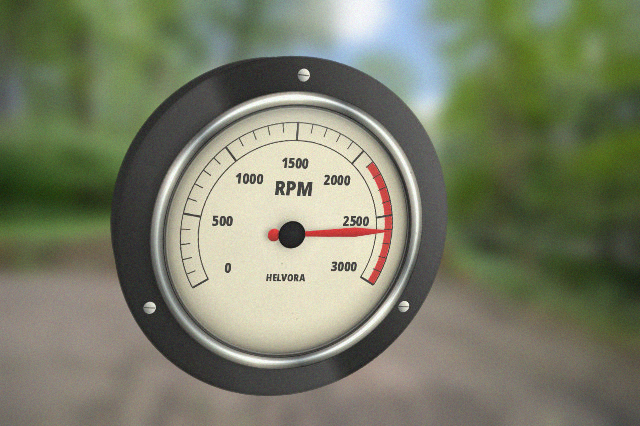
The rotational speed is 2600 rpm
